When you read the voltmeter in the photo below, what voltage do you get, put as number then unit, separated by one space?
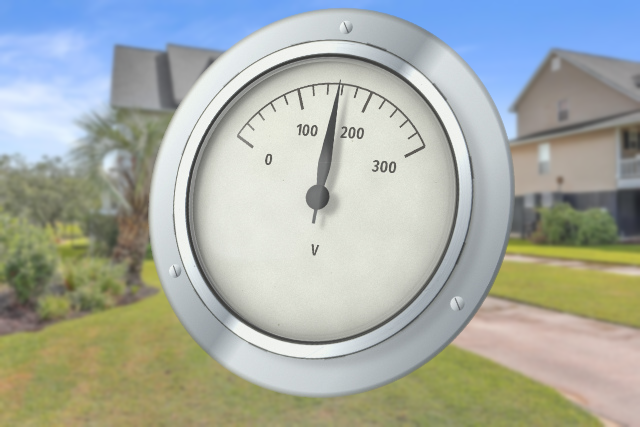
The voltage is 160 V
